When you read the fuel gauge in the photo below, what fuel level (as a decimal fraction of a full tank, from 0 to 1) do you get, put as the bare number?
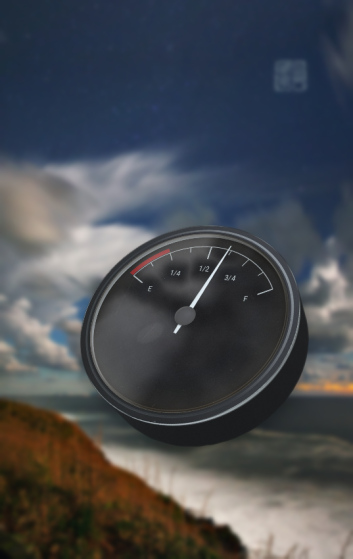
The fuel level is 0.625
